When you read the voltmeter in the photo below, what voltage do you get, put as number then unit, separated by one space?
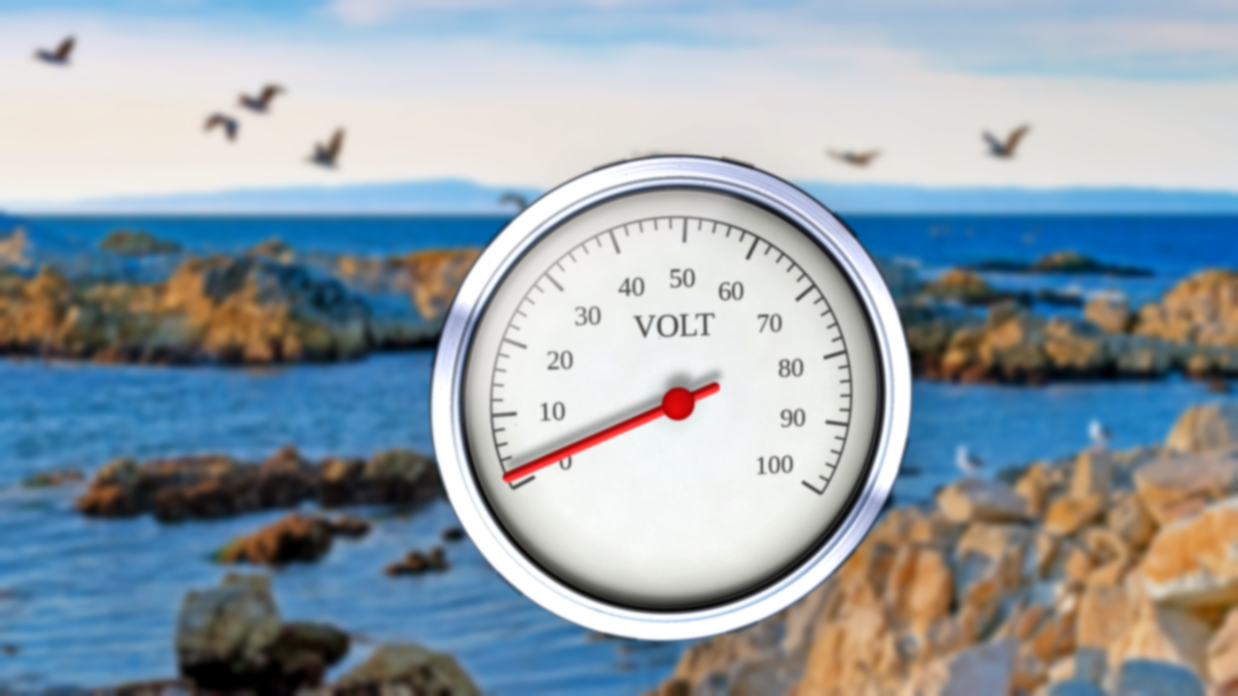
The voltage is 2 V
